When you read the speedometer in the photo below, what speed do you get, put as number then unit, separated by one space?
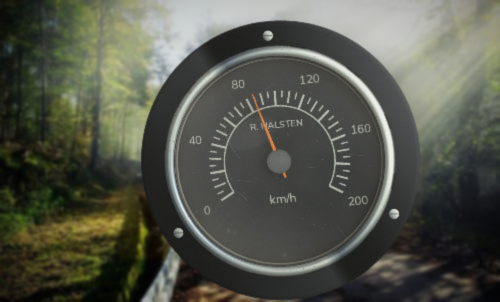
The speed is 85 km/h
